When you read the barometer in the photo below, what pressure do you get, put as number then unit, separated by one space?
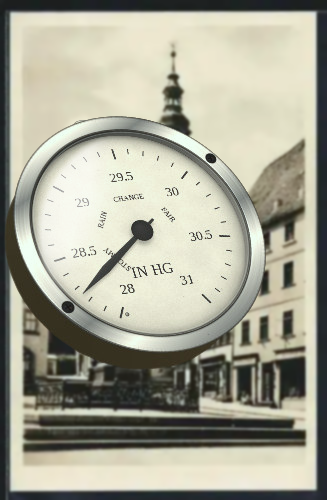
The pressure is 28.25 inHg
